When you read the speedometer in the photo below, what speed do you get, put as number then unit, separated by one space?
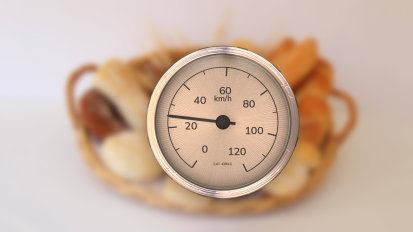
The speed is 25 km/h
